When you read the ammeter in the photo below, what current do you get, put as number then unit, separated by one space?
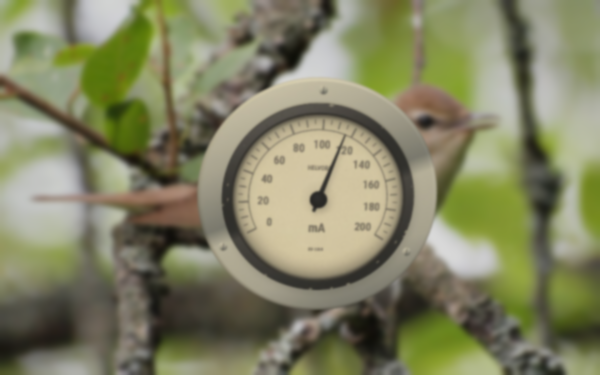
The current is 115 mA
